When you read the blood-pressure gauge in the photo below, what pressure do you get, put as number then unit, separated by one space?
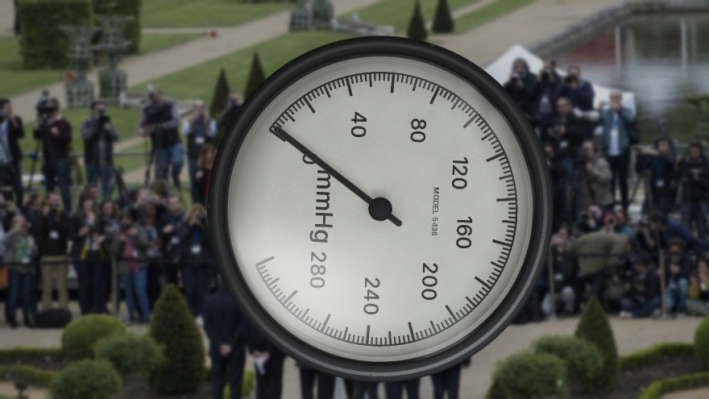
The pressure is 2 mmHg
